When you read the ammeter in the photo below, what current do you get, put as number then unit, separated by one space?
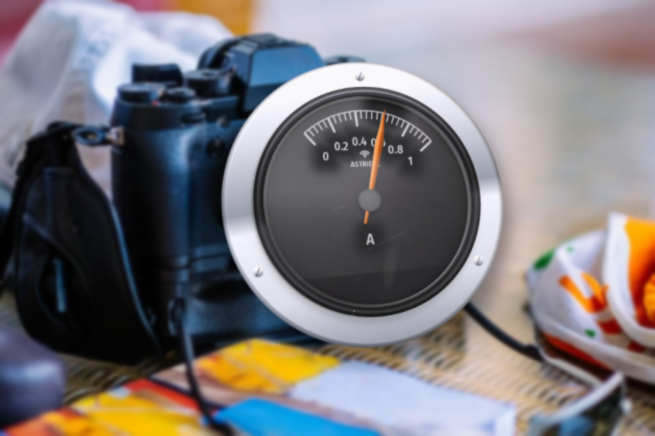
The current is 0.6 A
